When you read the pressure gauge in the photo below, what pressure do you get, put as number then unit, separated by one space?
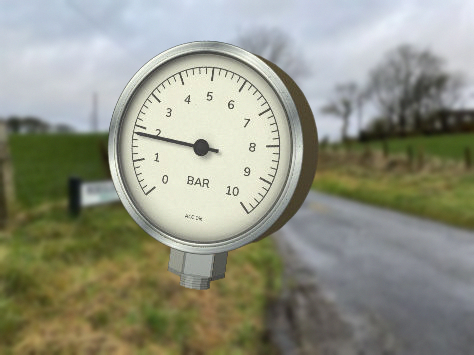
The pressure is 1.8 bar
